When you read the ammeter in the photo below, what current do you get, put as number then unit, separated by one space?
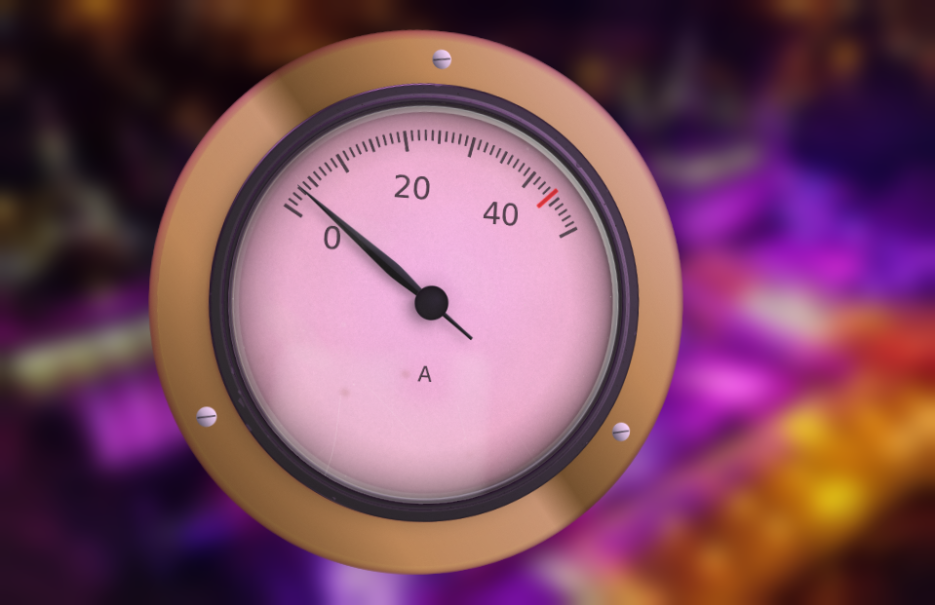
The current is 3 A
